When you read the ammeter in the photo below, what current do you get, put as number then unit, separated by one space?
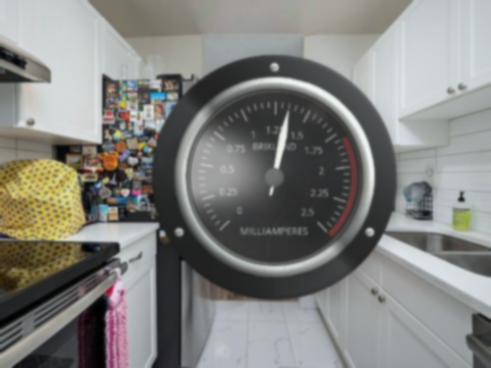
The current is 1.35 mA
